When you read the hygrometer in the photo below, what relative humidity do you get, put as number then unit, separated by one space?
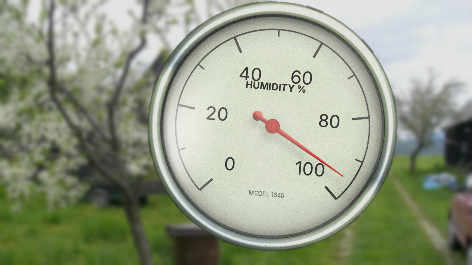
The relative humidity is 95 %
